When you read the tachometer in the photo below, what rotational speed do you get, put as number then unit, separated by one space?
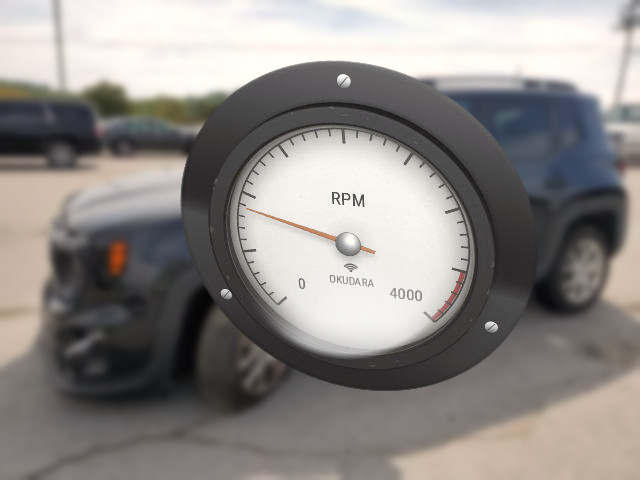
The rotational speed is 900 rpm
